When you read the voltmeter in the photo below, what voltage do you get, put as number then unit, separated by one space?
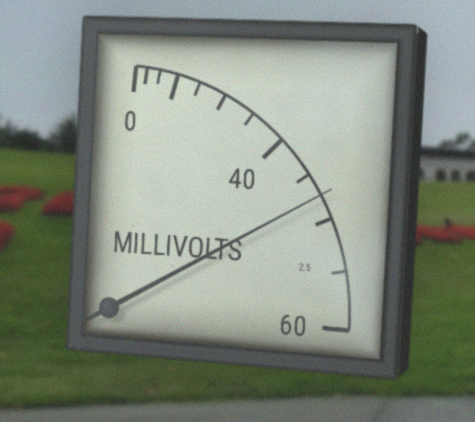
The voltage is 47.5 mV
